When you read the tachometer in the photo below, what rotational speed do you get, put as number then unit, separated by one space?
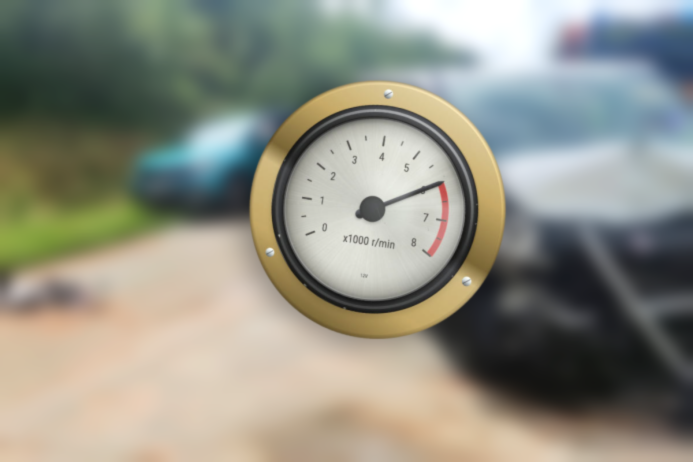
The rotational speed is 6000 rpm
